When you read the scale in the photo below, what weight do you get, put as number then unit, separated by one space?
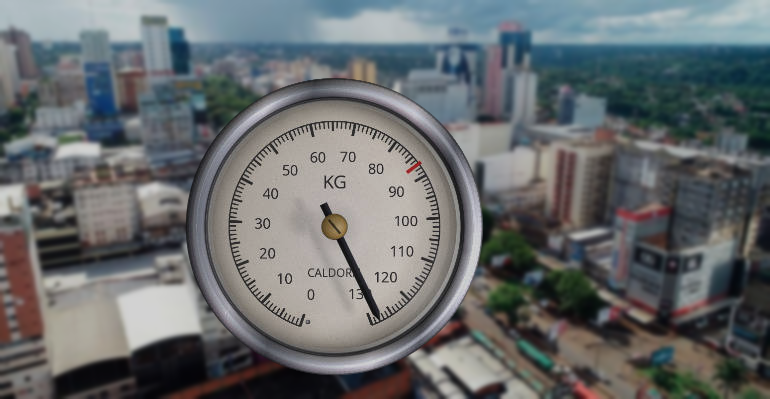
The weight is 128 kg
